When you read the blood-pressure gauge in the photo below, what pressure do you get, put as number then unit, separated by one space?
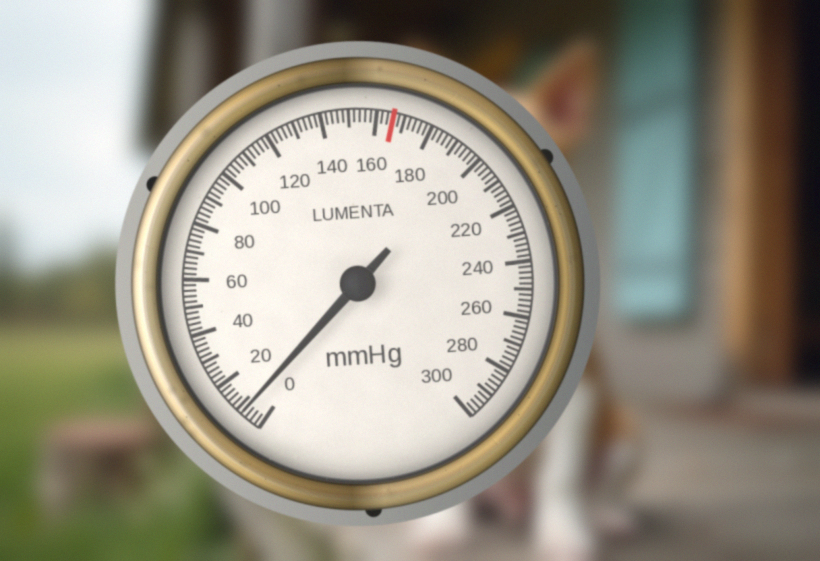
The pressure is 8 mmHg
